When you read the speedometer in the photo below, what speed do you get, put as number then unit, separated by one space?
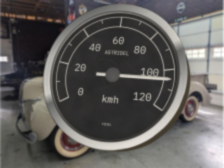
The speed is 105 km/h
